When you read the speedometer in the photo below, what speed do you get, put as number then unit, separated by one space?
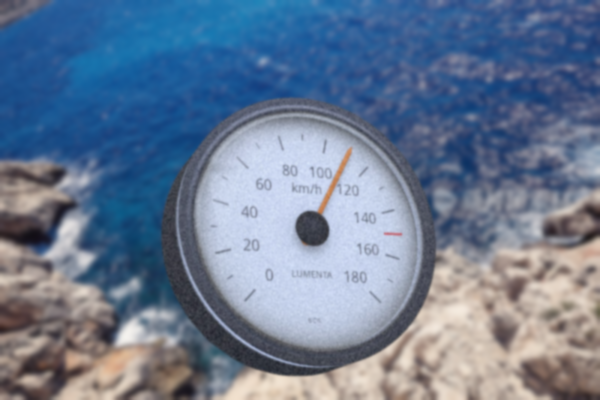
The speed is 110 km/h
